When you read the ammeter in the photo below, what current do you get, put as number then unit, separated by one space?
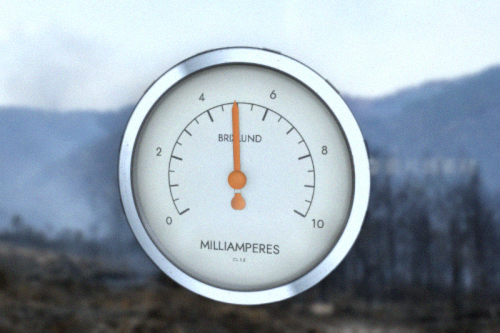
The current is 5 mA
